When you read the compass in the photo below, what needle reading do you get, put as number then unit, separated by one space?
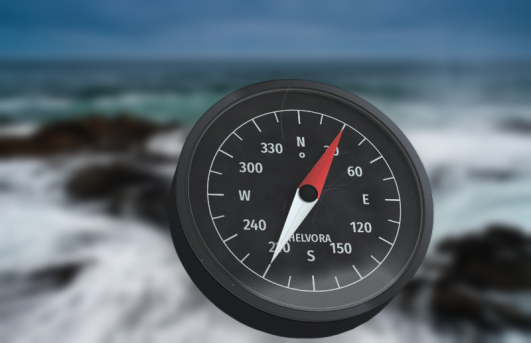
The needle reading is 30 °
